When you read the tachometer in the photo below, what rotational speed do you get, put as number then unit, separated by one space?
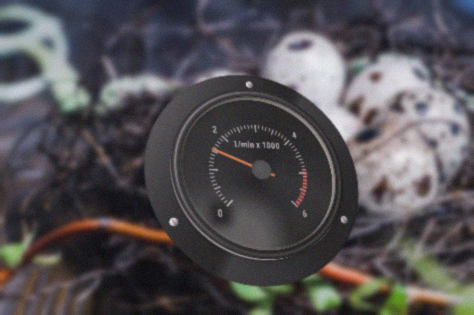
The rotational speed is 1500 rpm
